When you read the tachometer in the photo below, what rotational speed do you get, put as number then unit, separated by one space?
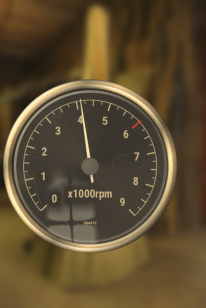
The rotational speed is 4125 rpm
